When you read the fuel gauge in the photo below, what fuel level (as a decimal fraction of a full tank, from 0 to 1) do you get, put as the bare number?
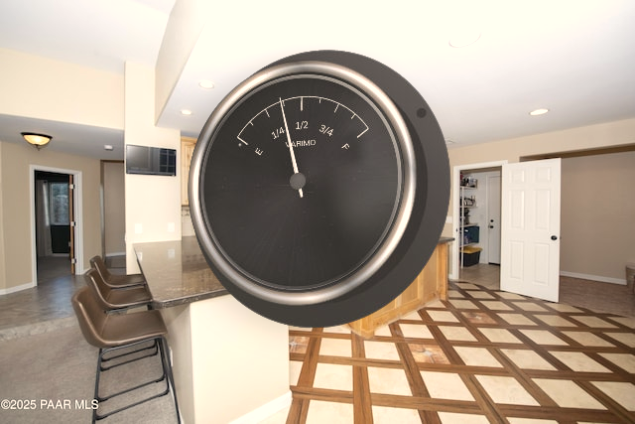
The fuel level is 0.375
